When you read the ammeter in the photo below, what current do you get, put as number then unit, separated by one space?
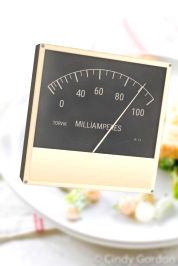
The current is 90 mA
